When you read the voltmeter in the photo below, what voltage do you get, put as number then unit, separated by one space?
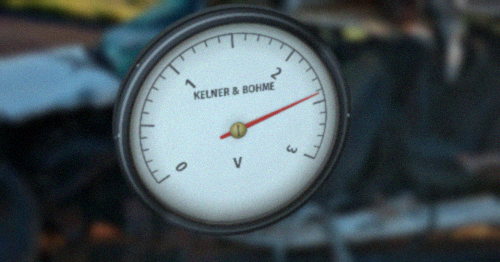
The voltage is 2.4 V
